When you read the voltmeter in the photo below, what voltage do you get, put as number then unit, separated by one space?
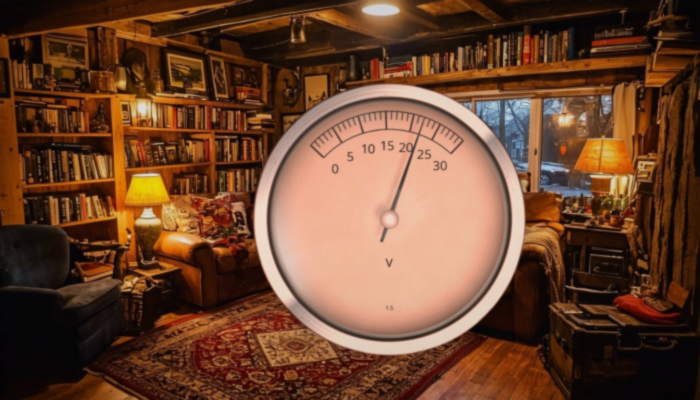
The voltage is 22 V
